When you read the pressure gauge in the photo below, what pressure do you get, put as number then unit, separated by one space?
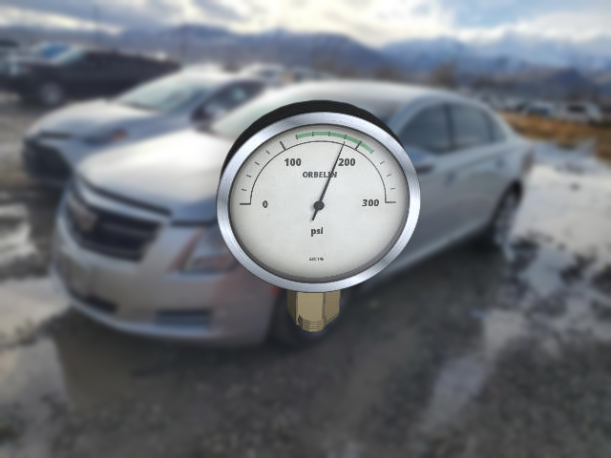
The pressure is 180 psi
